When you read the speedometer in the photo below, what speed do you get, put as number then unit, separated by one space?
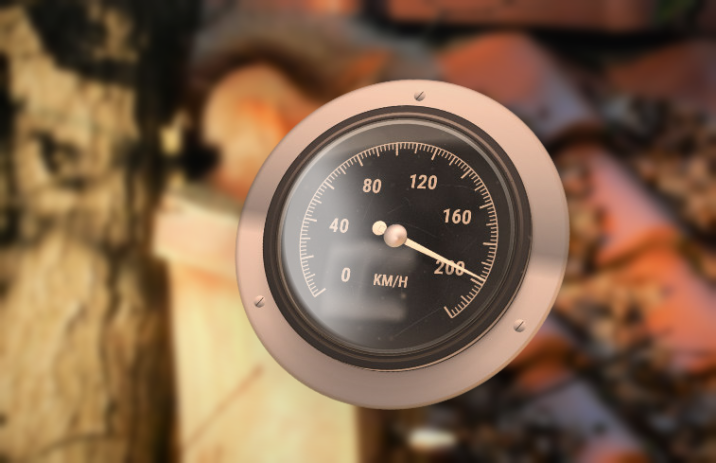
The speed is 198 km/h
